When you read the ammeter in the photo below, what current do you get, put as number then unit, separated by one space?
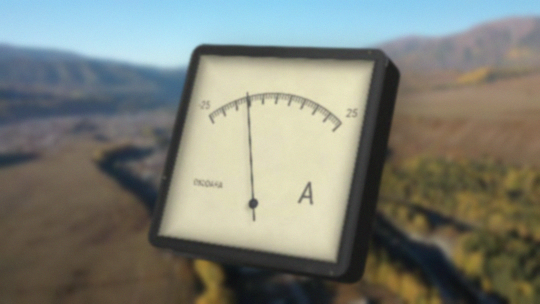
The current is -10 A
